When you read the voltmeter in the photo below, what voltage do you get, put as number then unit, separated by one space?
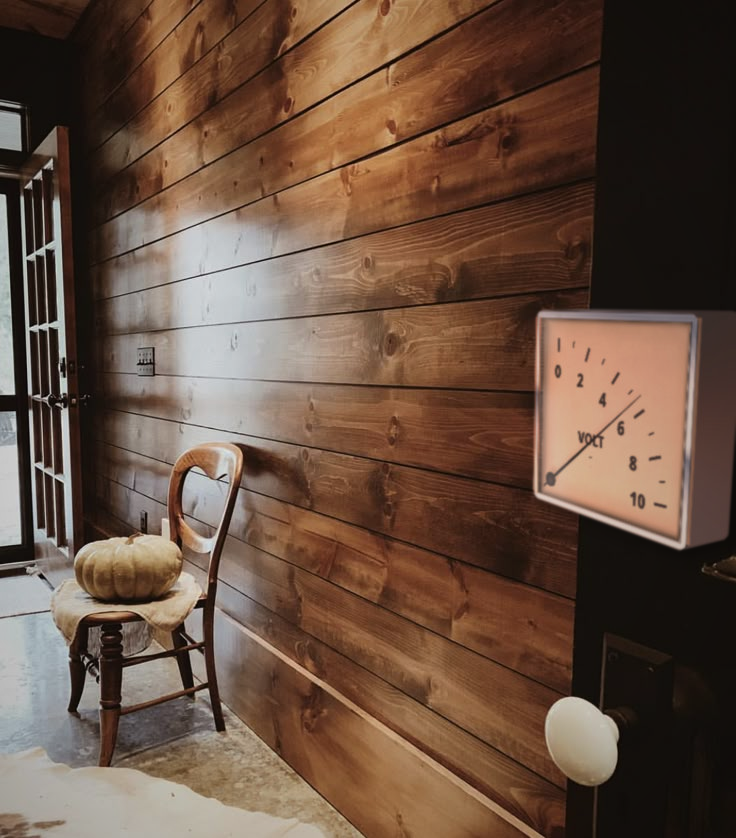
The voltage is 5.5 V
